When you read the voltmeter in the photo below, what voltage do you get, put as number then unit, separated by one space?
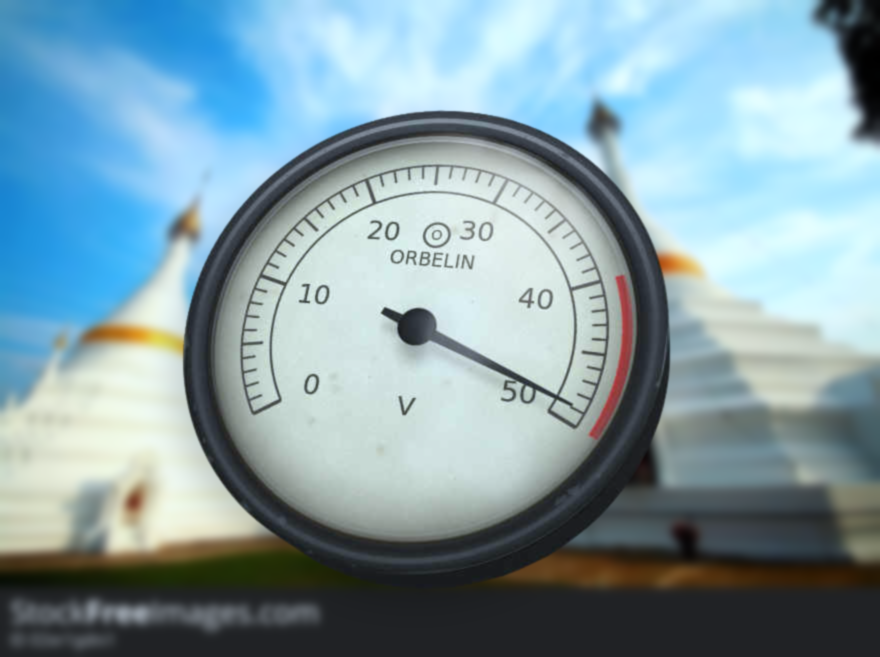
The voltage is 49 V
